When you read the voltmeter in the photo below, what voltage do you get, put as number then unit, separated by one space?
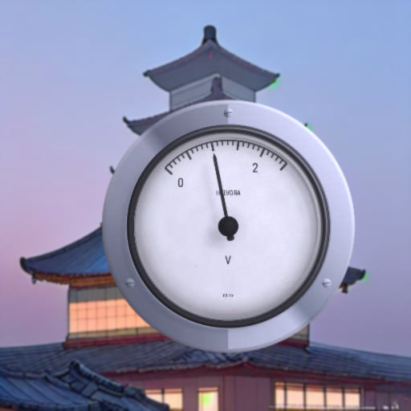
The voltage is 1 V
